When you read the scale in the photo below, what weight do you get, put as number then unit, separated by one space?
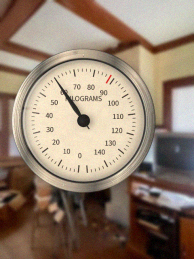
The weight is 60 kg
